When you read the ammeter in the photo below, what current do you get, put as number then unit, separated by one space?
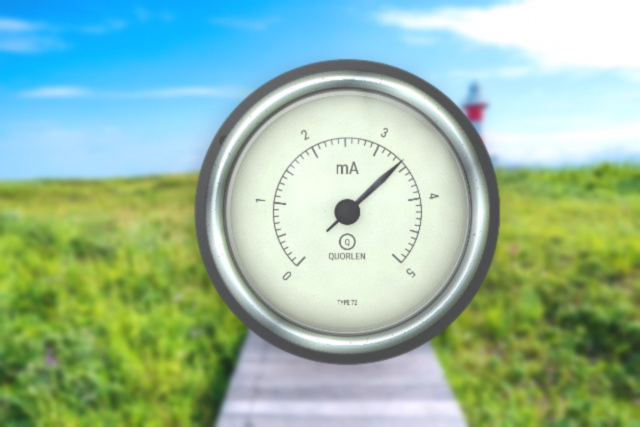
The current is 3.4 mA
